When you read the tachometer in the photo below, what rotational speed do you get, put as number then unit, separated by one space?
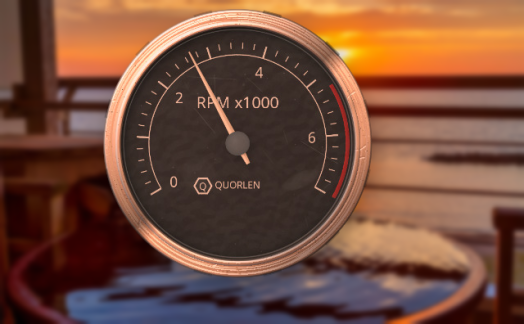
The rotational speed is 2700 rpm
